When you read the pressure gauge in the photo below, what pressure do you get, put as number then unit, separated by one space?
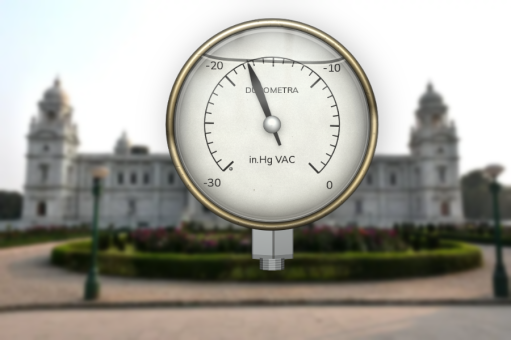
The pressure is -17.5 inHg
